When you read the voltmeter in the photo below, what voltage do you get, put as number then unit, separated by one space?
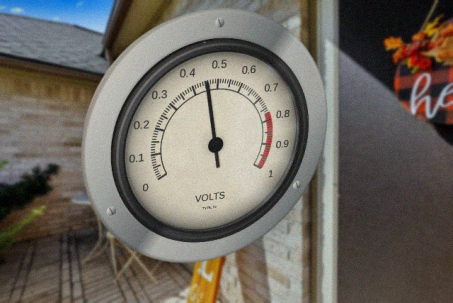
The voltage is 0.45 V
